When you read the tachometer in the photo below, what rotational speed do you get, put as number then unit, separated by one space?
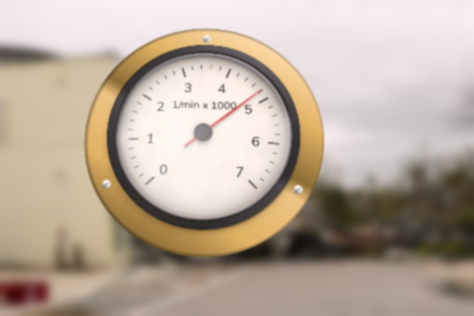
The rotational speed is 4800 rpm
